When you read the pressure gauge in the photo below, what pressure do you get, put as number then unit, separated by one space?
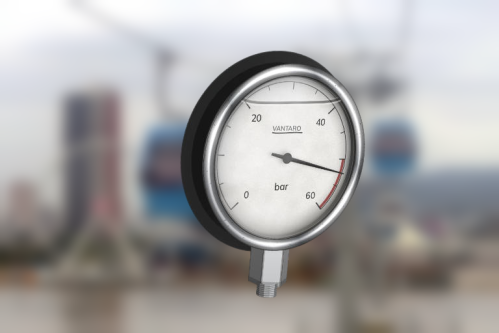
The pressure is 52.5 bar
